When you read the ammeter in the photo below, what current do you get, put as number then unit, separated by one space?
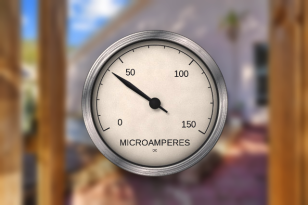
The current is 40 µA
